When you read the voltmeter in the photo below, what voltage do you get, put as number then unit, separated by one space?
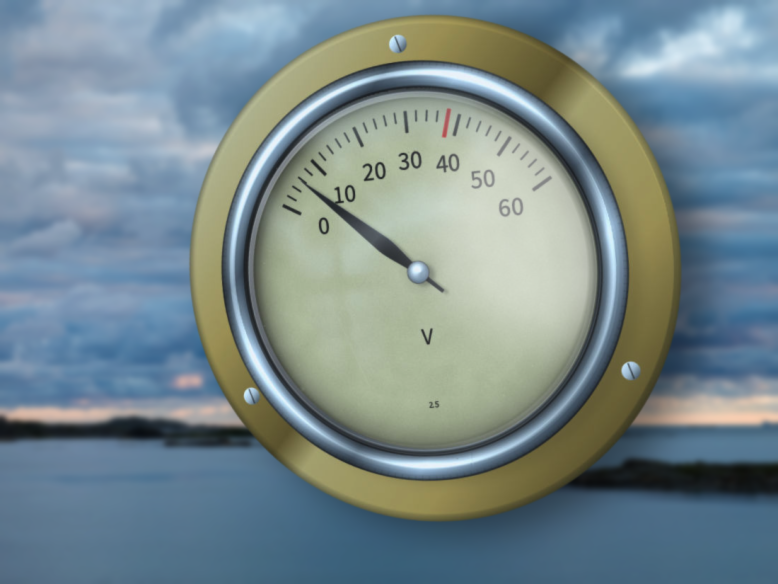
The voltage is 6 V
